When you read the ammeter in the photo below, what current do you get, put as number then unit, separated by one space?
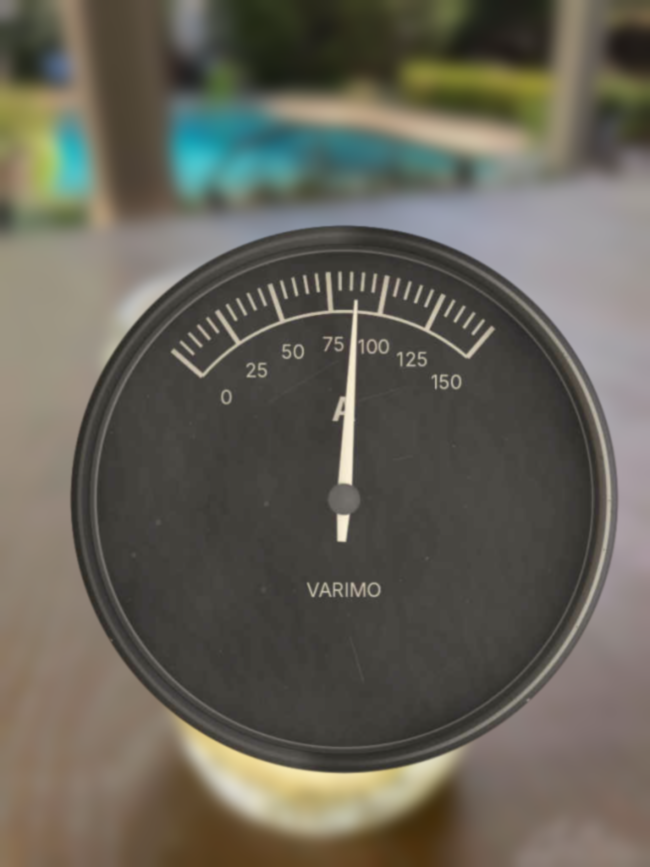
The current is 87.5 A
